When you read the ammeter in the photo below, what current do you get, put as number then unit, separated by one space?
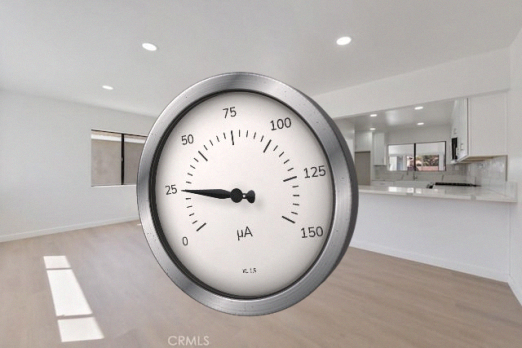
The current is 25 µA
